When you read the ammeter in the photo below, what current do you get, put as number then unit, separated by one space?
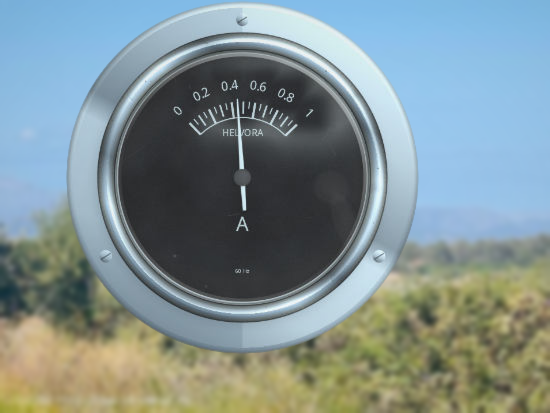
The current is 0.45 A
